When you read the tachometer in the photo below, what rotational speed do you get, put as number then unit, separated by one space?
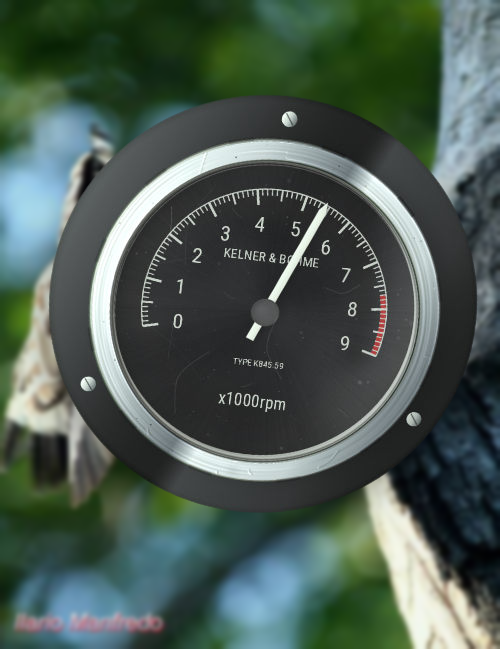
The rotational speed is 5400 rpm
